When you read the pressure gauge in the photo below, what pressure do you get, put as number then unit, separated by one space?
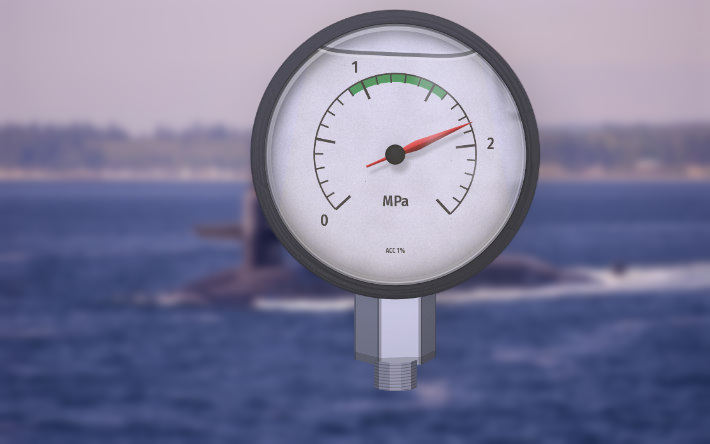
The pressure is 1.85 MPa
